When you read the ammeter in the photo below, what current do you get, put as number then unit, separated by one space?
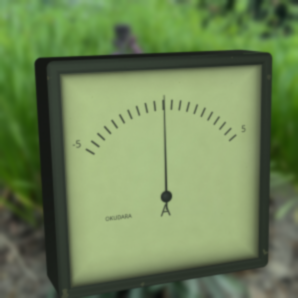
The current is 0 A
